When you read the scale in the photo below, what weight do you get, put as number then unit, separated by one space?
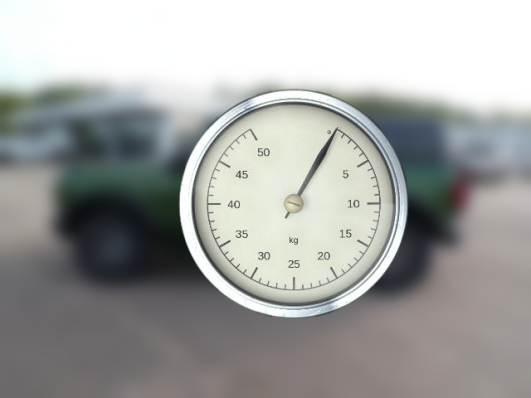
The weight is 0 kg
